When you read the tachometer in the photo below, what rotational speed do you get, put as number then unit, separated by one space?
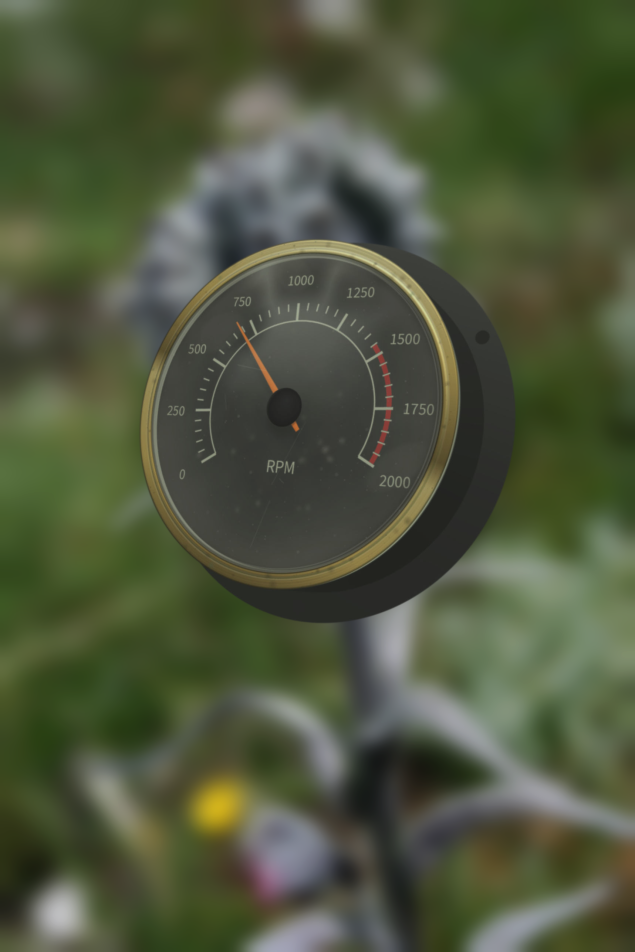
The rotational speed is 700 rpm
